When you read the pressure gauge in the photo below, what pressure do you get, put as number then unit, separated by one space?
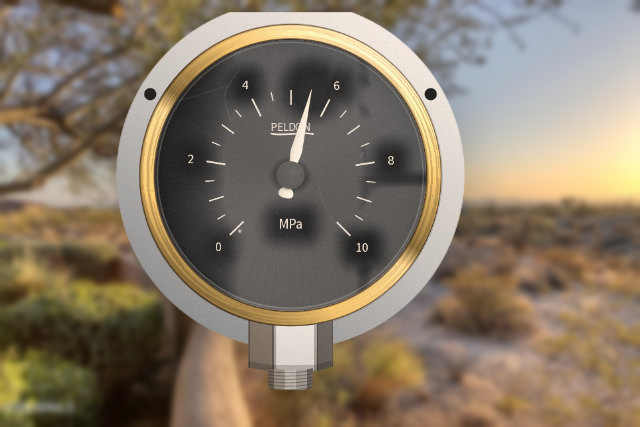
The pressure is 5.5 MPa
